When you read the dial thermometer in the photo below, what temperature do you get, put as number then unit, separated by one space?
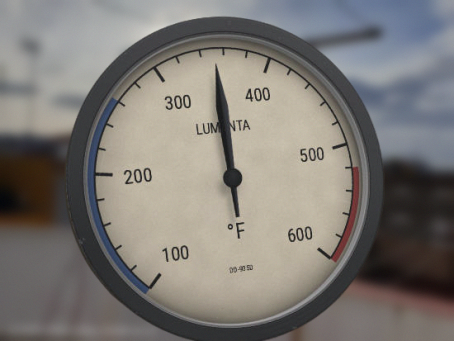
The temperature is 350 °F
